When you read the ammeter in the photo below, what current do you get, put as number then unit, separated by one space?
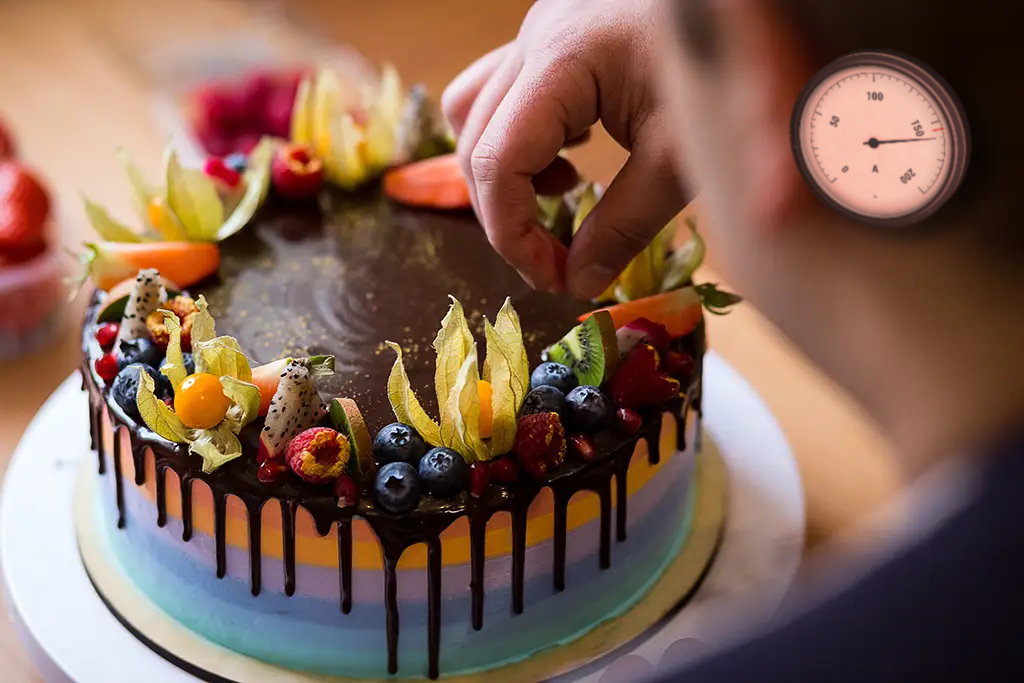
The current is 160 A
